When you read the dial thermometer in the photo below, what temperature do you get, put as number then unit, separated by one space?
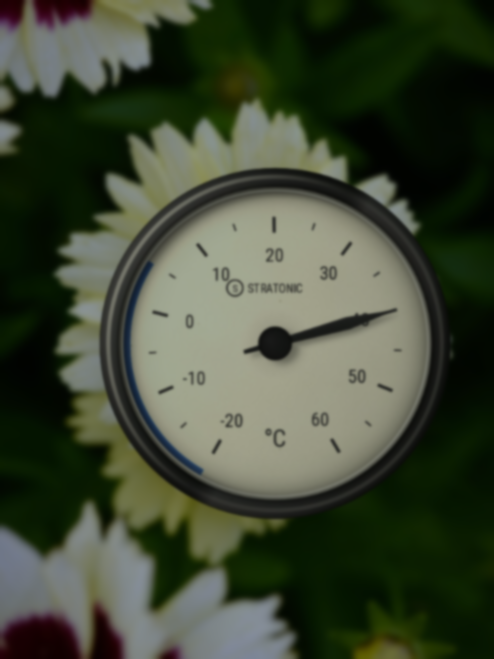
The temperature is 40 °C
